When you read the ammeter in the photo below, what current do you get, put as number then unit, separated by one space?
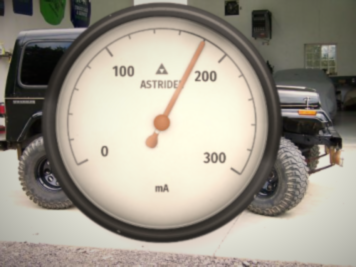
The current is 180 mA
